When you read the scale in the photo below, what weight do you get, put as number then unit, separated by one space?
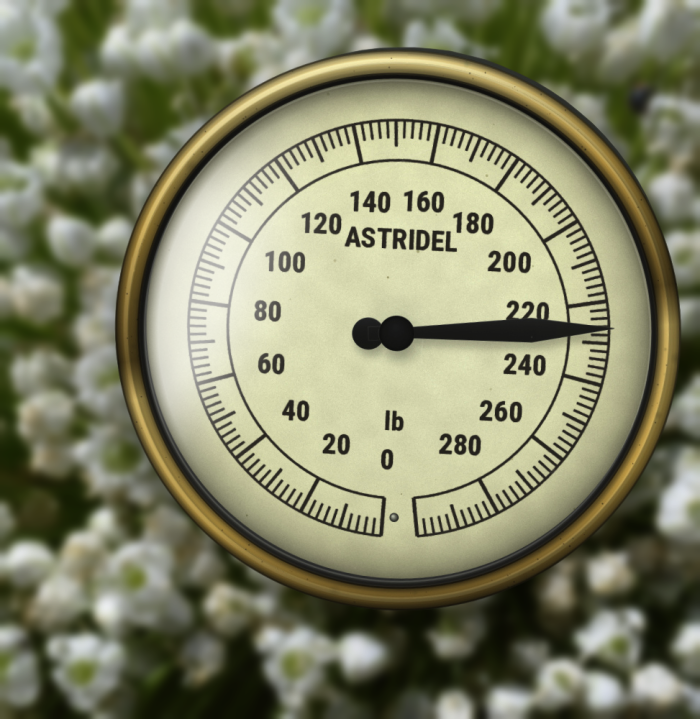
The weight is 226 lb
